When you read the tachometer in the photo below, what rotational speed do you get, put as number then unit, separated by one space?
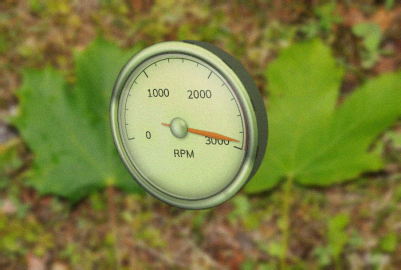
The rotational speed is 2900 rpm
